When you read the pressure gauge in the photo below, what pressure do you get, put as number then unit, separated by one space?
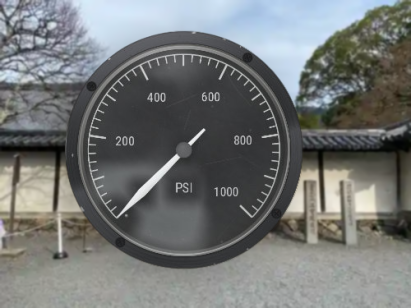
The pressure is 0 psi
